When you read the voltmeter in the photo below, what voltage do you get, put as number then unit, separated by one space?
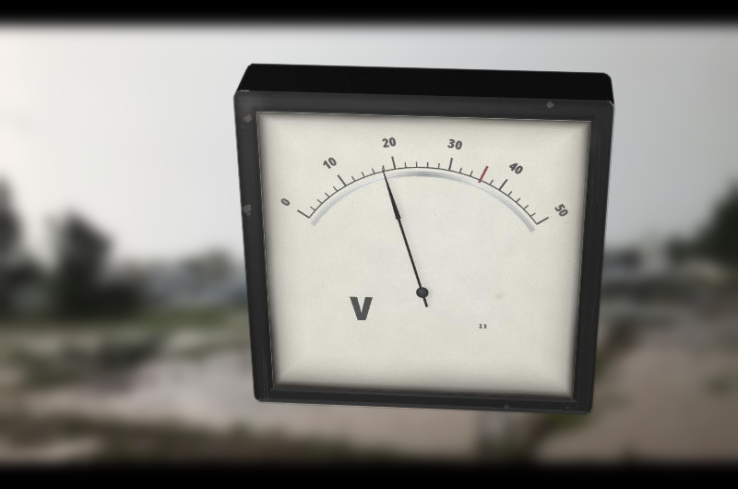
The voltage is 18 V
